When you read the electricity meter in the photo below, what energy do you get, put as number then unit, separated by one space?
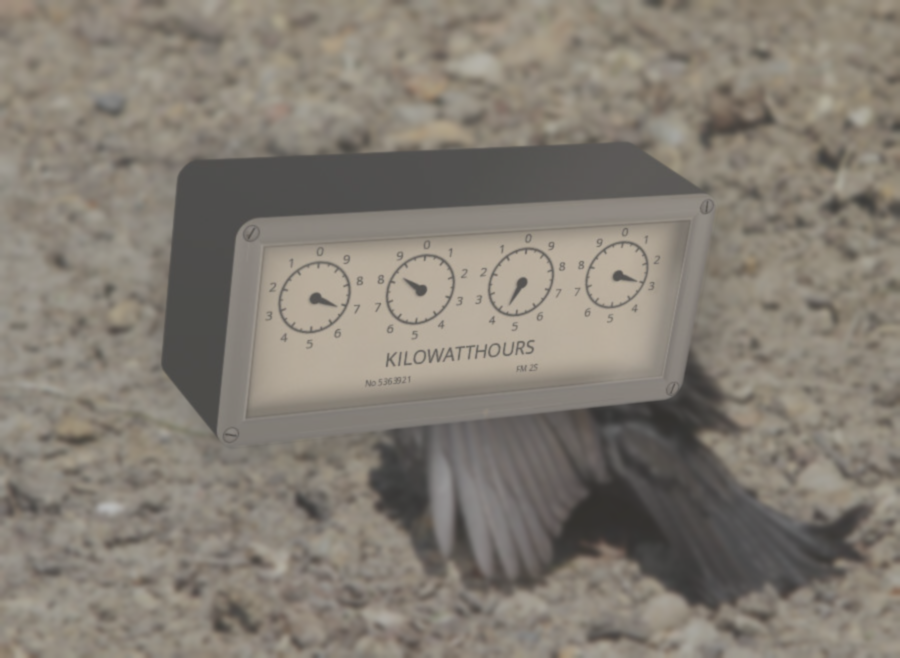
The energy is 6843 kWh
